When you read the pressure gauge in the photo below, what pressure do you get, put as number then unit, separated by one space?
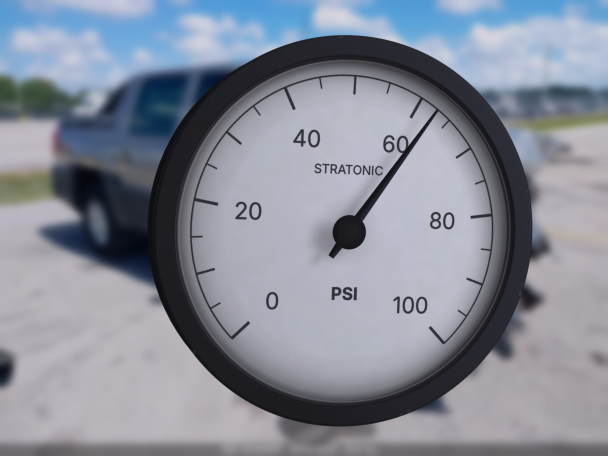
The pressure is 62.5 psi
